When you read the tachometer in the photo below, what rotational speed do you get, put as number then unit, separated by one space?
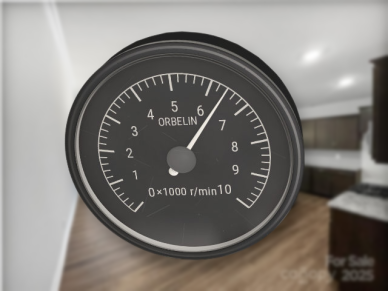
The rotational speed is 6400 rpm
